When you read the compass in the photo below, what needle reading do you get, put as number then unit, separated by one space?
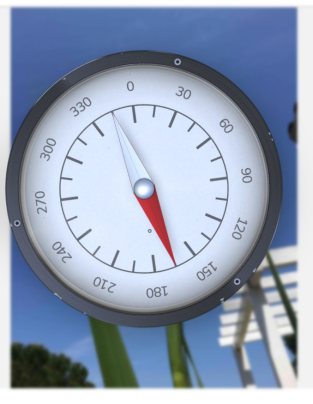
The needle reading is 165 °
